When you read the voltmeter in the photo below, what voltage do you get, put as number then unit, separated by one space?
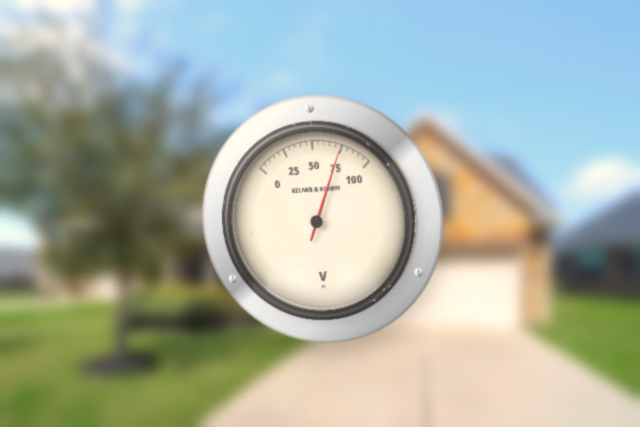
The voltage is 75 V
